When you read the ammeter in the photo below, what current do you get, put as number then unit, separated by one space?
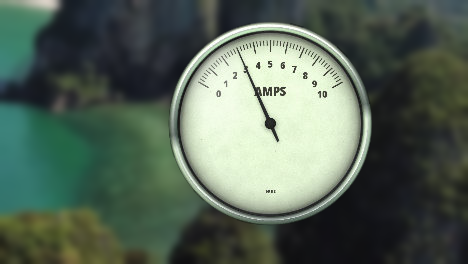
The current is 3 A
